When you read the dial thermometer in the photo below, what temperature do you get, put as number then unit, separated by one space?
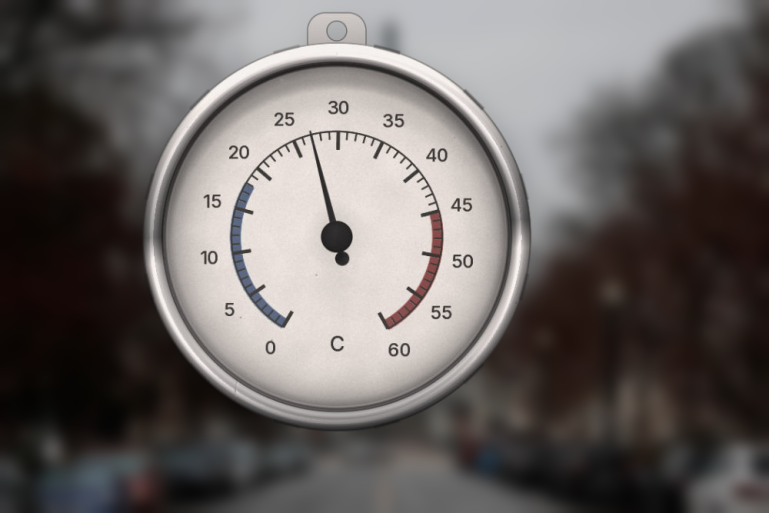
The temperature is 27 °C
